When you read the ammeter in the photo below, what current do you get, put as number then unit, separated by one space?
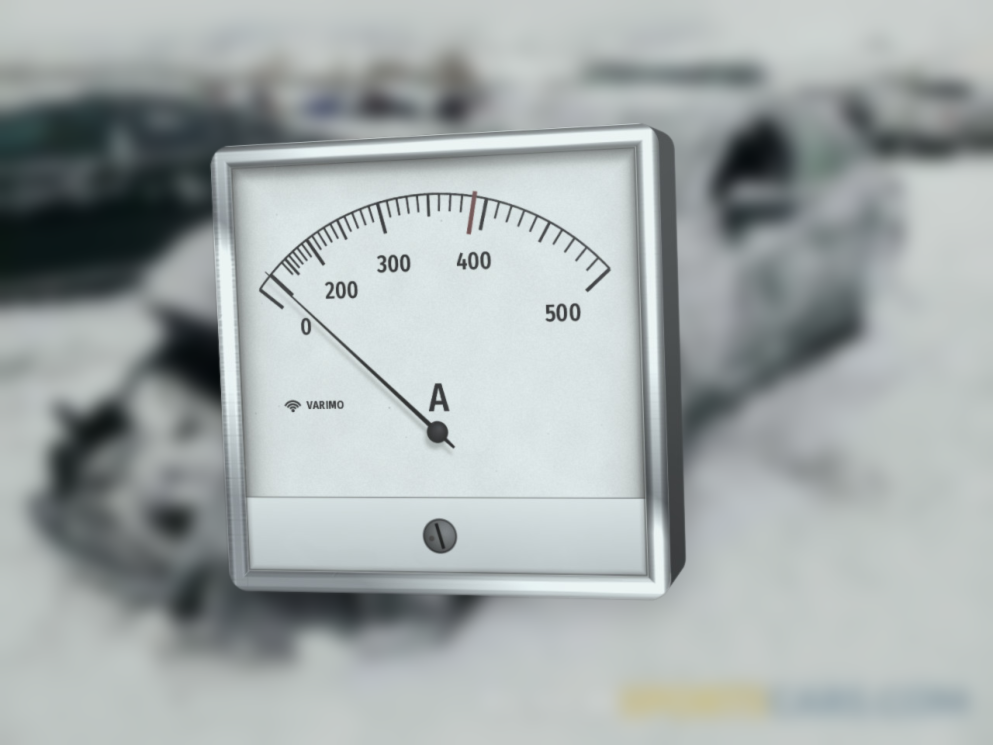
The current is 100 A
